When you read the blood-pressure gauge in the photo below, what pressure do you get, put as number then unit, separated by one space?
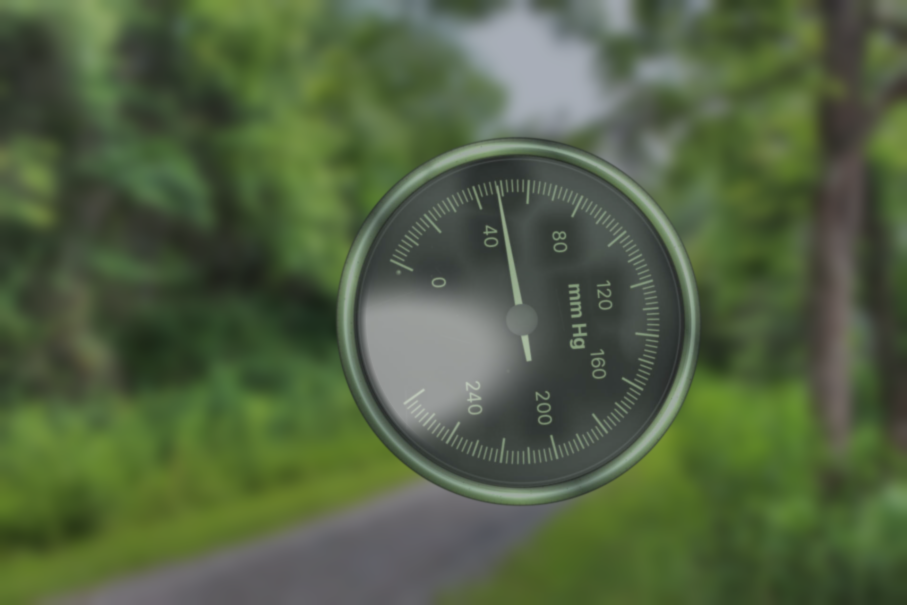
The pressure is 48 mmHg
